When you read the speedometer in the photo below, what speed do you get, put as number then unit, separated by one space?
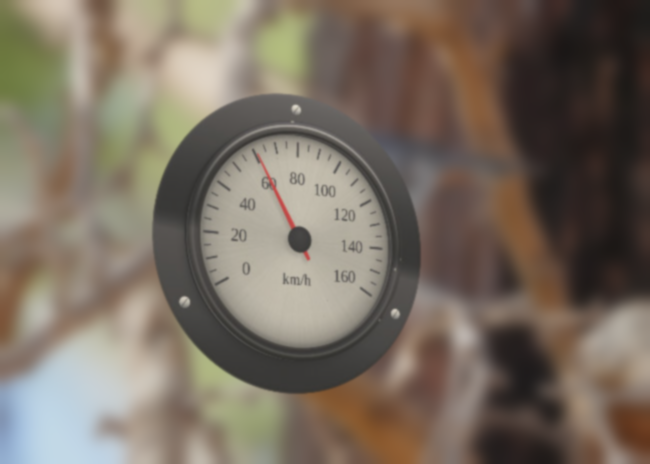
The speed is 60 km/h
